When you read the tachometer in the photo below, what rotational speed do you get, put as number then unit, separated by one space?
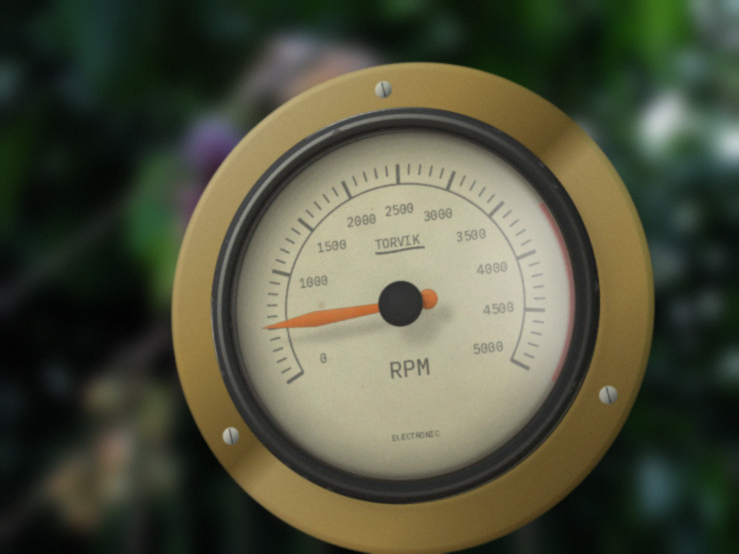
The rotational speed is 500 rpm
